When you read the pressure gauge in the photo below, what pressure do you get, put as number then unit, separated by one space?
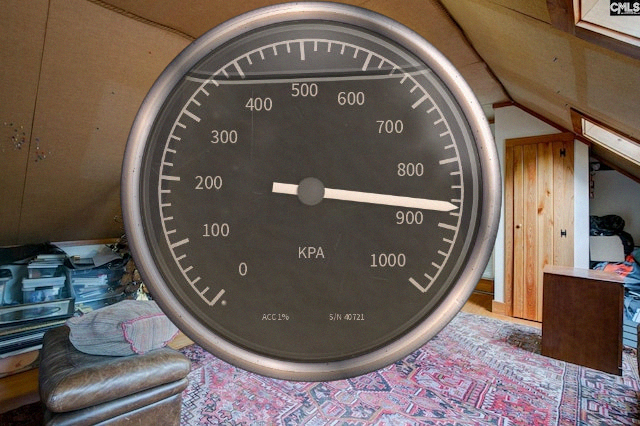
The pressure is 870 kPa
